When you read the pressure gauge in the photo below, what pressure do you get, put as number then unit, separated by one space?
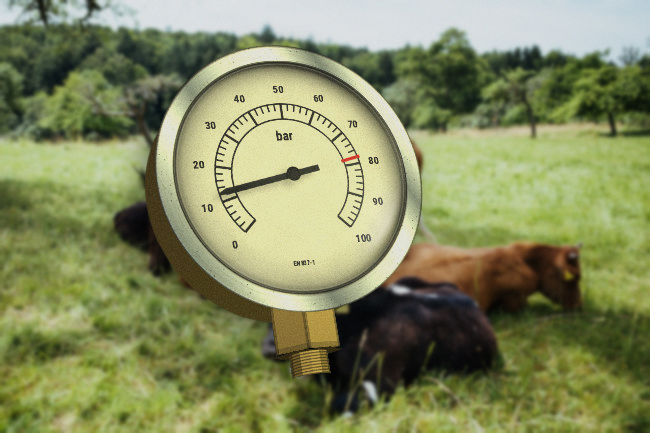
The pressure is 12 bar
